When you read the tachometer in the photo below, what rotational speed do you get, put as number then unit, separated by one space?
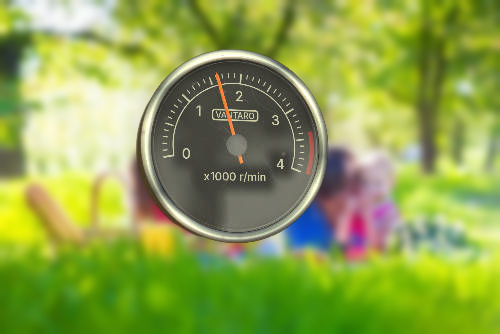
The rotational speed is 1600 rpm
